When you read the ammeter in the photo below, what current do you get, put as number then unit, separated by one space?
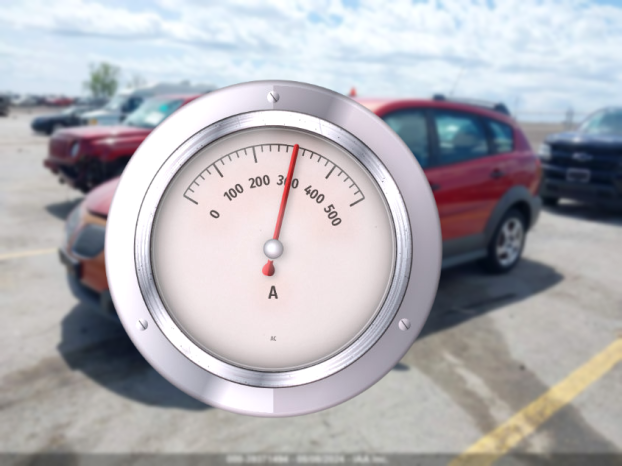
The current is 300 A
